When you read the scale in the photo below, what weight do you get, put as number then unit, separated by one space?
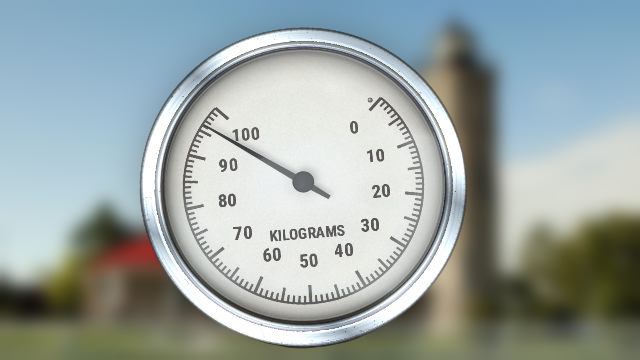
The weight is 96 kg
